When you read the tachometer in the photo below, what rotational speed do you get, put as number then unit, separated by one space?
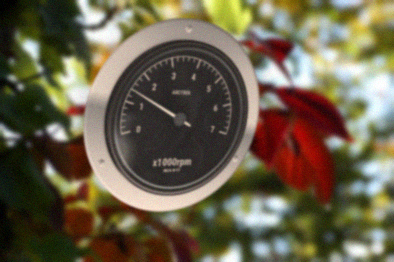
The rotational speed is 1400 rpm
